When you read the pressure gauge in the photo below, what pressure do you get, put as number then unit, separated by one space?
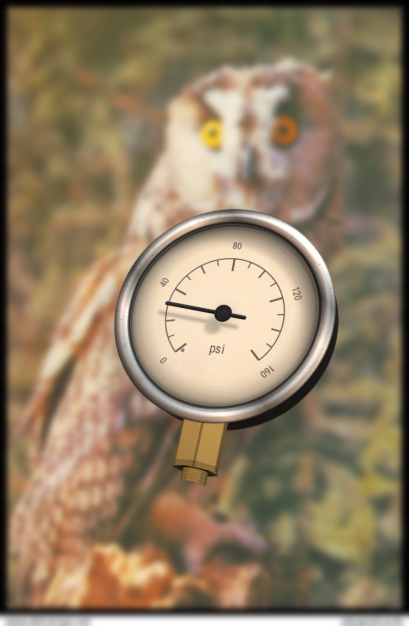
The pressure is 30 psi
